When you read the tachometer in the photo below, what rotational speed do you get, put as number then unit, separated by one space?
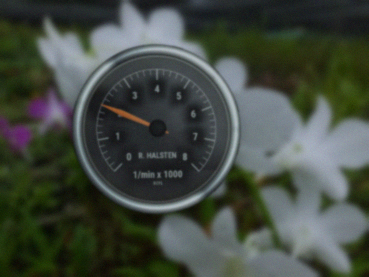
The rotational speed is 2000 rpm
